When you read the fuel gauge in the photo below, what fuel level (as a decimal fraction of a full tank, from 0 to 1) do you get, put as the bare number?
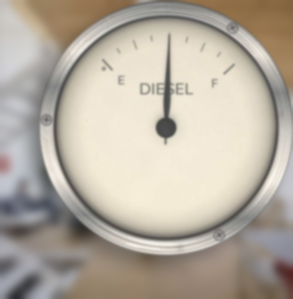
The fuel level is 0.5
